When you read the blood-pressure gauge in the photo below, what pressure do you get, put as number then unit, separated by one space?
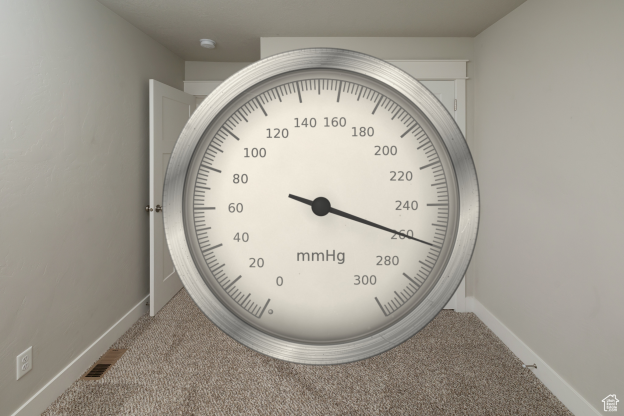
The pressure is 260 mmHg
